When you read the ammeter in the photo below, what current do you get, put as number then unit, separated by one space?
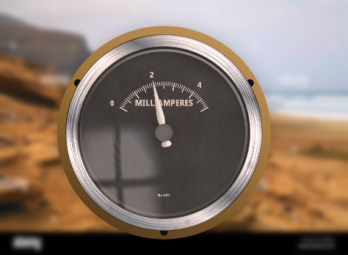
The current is 2 mA
